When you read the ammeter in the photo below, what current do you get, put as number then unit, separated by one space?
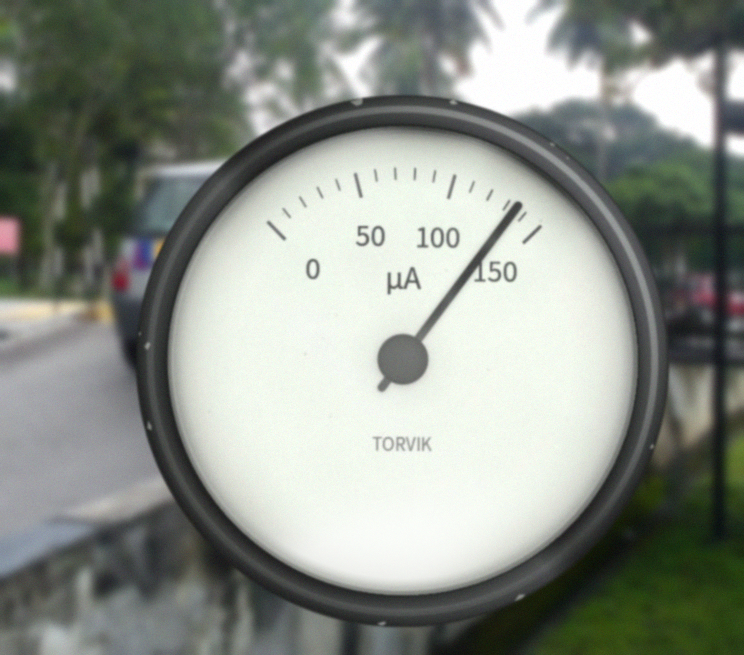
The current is 135 µA
